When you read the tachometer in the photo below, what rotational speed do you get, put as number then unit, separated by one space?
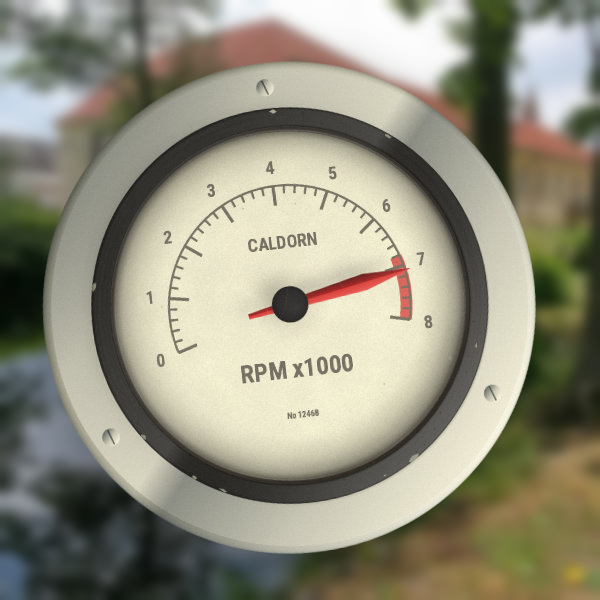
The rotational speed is 7100 rpm
